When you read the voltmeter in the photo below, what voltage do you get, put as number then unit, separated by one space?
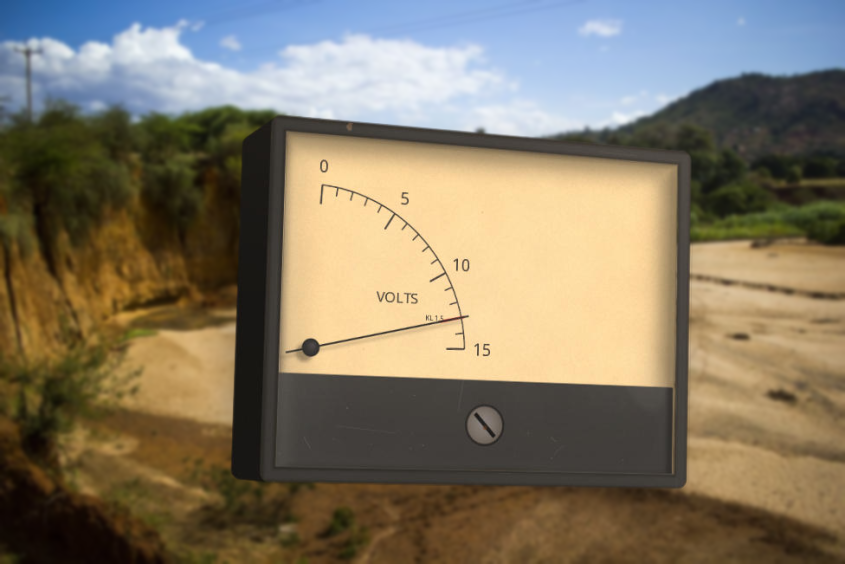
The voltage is 13 V
